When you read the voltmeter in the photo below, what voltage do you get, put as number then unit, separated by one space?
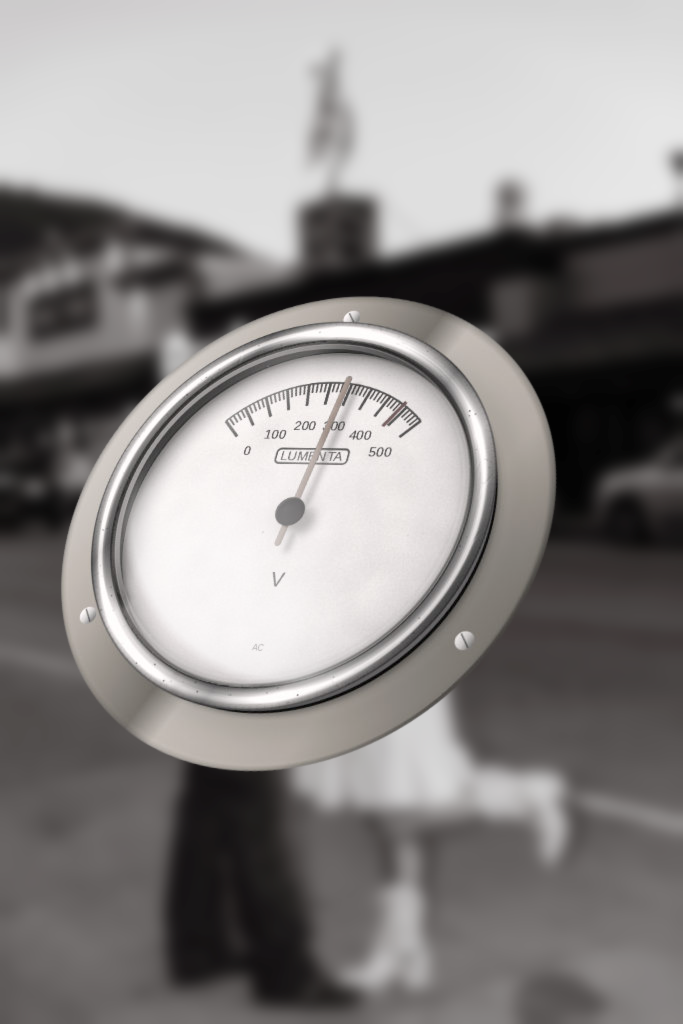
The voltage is 300 V
